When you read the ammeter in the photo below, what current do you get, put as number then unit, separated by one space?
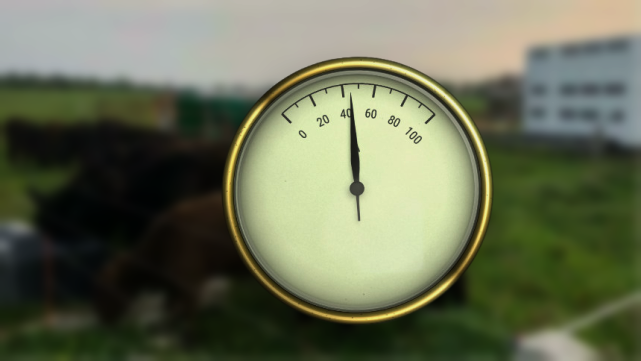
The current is 45 A
